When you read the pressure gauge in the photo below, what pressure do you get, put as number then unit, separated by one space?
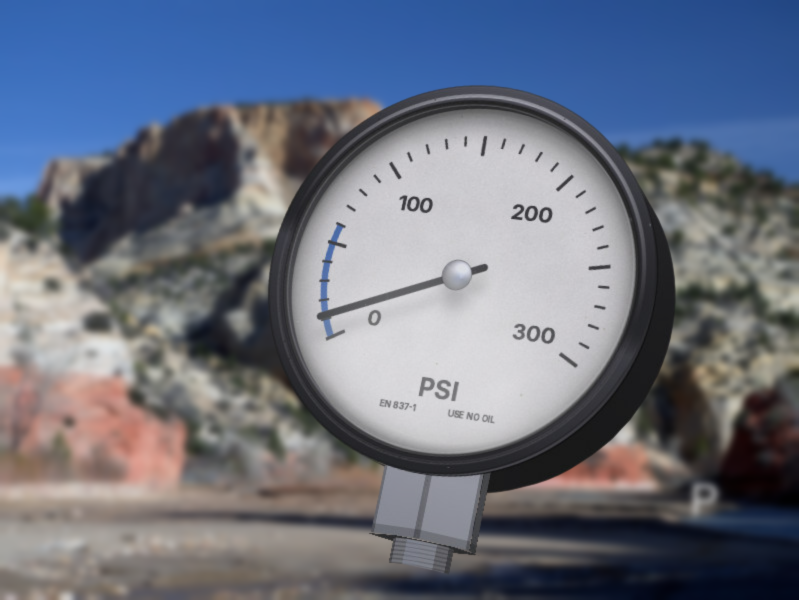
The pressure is 10 psi
